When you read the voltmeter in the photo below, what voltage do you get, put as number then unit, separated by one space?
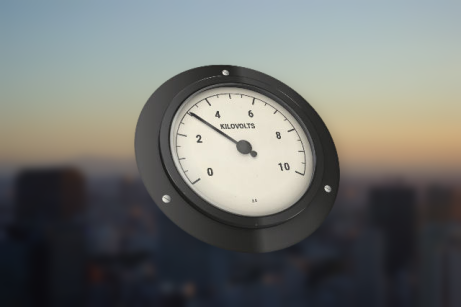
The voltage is 3 kV
